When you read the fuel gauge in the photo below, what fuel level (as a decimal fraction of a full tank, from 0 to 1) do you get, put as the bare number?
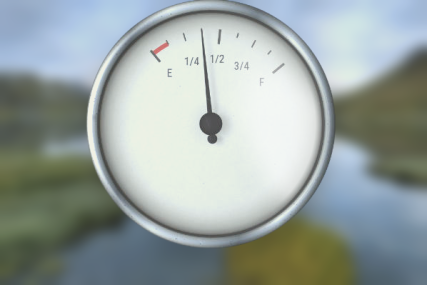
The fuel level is 0.375
